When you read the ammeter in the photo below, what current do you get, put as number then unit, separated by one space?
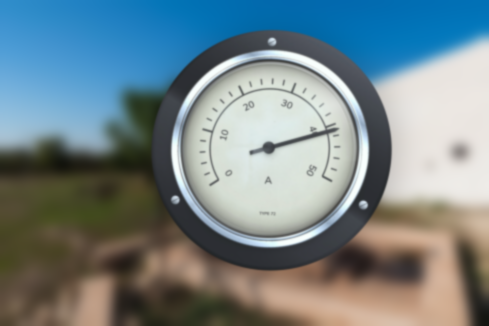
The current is 41 A
